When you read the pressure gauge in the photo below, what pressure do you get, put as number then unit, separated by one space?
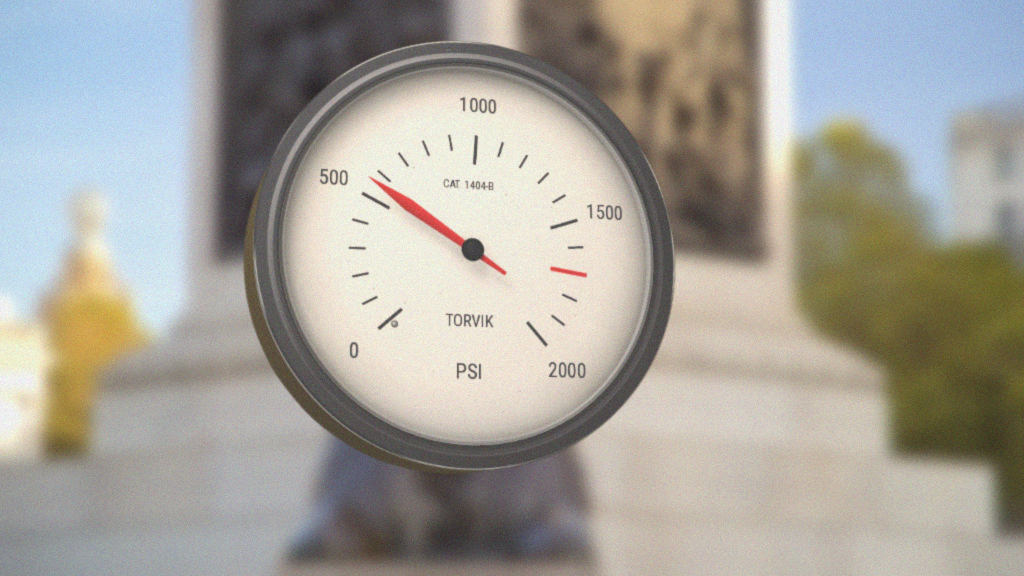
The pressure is 550 psi
